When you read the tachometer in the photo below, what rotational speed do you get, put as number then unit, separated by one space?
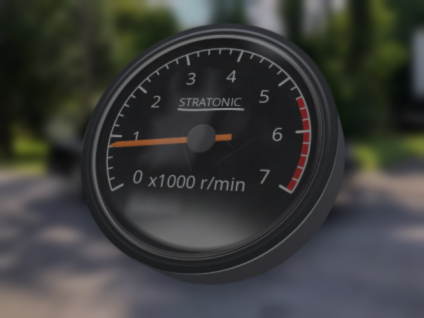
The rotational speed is 800 rpm
